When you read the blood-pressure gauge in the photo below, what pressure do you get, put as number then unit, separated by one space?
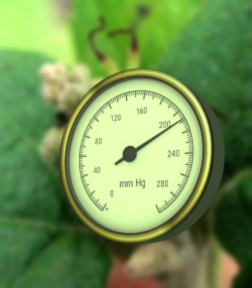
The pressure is 210 mmHg
